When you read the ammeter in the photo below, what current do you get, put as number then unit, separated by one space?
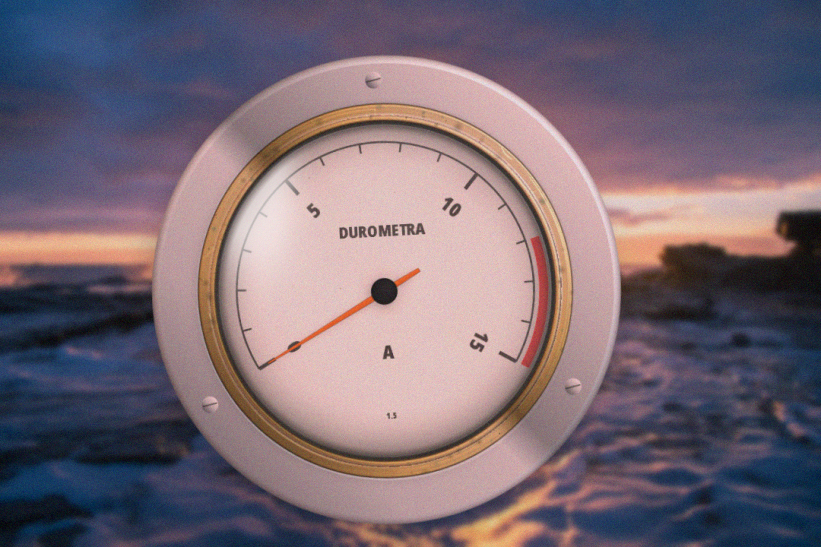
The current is 0 A
